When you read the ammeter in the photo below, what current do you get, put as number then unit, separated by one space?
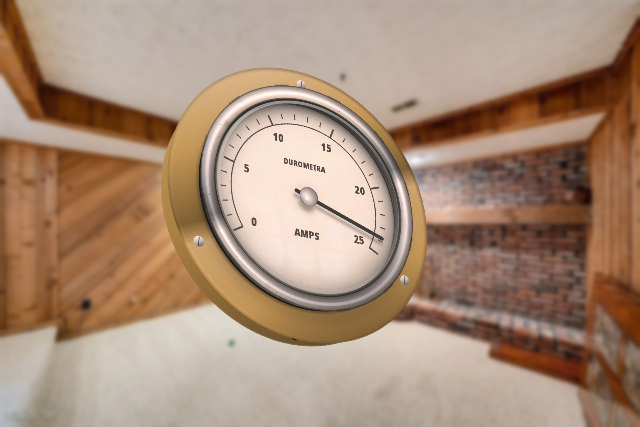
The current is 24 A
